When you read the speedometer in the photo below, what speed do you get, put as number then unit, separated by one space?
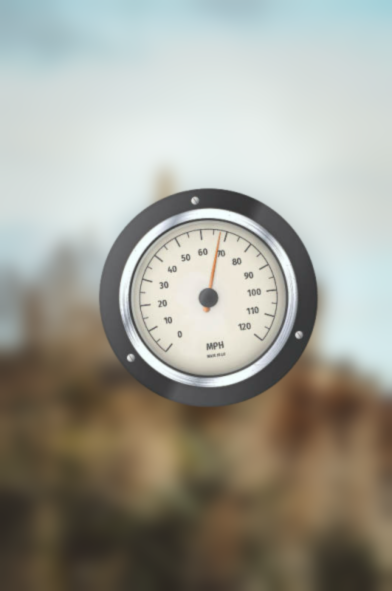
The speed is 67.5 mph
